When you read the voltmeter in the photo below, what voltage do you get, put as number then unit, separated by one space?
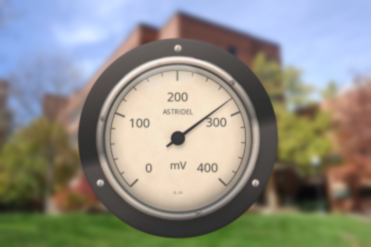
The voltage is 280 mV
